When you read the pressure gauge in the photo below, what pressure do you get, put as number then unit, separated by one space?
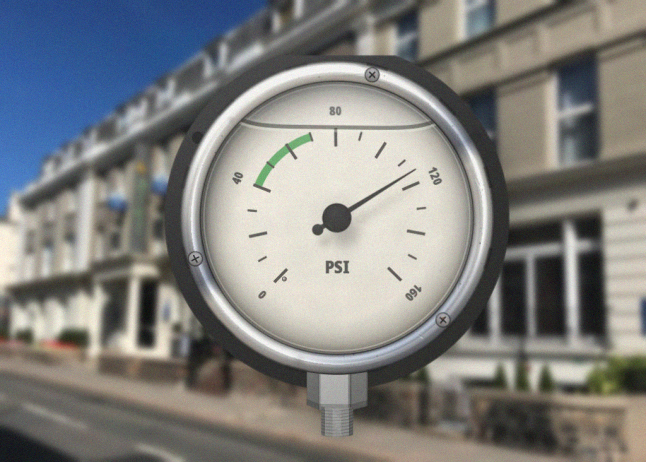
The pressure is 115 psi
